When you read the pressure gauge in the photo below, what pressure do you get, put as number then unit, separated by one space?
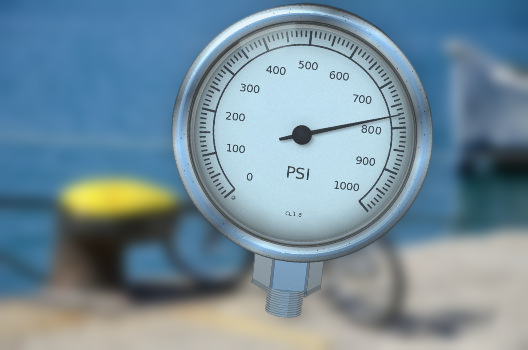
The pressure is 770 psi
